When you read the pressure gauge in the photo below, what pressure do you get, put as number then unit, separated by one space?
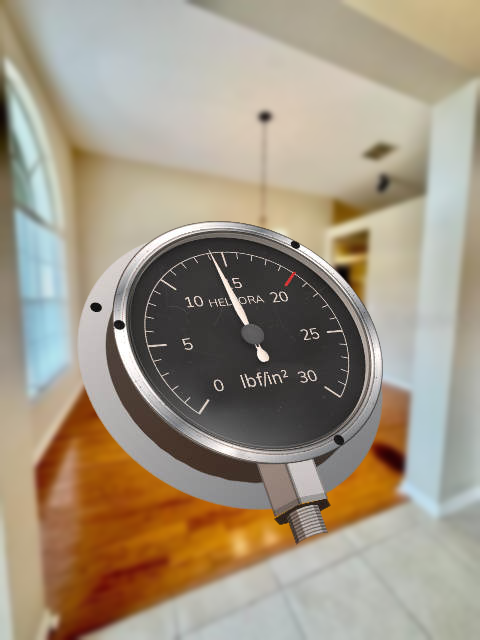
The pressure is 14 psi
